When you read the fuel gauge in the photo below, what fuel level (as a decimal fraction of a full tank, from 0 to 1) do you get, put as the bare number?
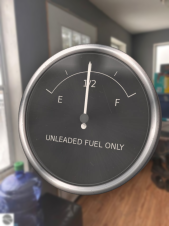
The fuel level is 0.5
